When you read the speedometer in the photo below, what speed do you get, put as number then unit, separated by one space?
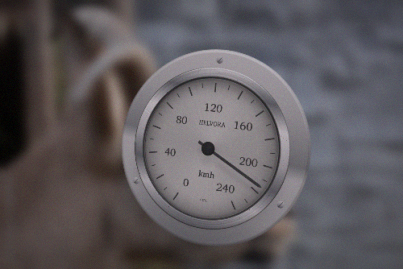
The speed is 215 km/h
